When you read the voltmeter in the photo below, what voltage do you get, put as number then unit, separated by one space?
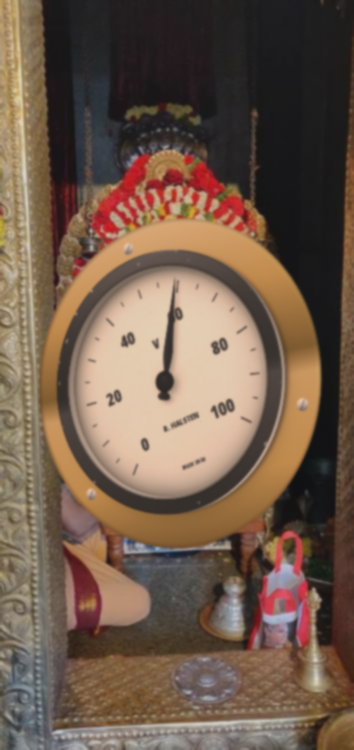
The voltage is 60 V
